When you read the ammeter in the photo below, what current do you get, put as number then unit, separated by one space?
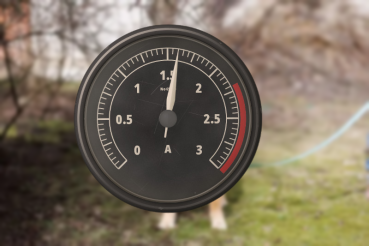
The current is 1.6 A
